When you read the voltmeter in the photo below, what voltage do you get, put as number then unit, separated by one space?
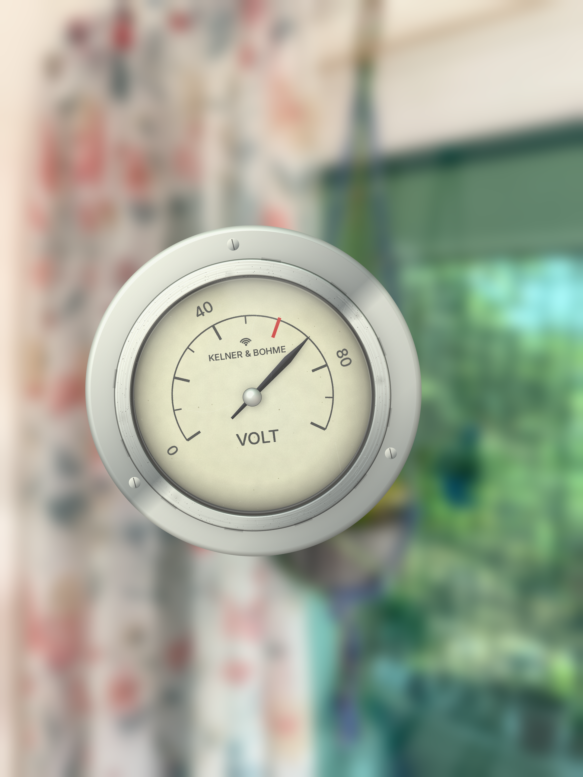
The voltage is 70 V
